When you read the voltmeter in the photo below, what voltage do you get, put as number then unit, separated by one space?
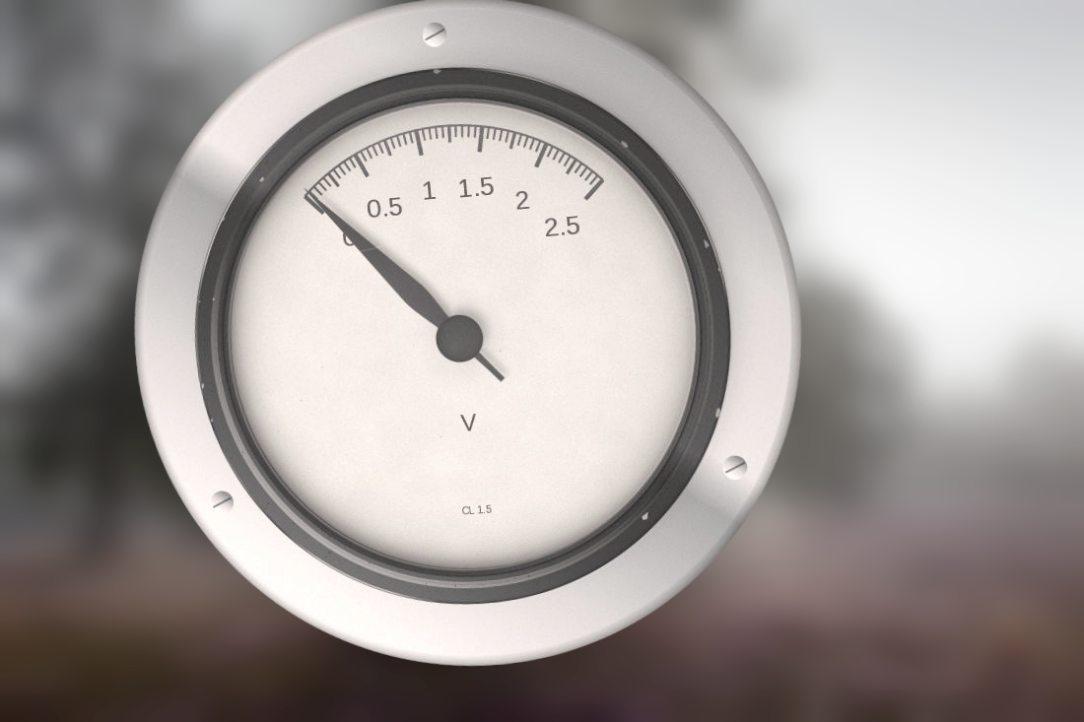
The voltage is 0.05 V
